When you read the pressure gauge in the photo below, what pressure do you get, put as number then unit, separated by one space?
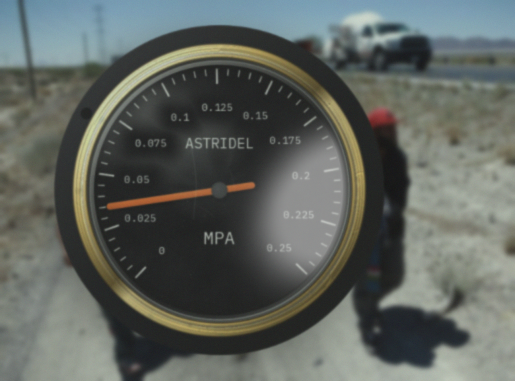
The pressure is 0.035 MPa
